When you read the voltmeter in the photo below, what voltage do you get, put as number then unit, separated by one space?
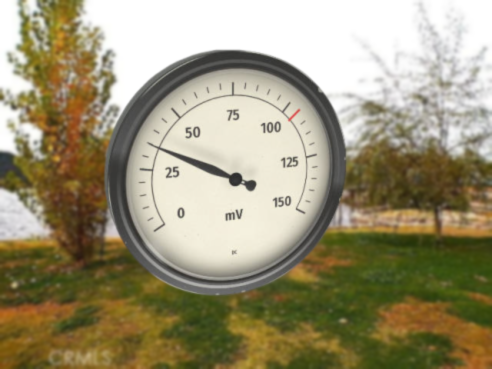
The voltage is 35 mV
